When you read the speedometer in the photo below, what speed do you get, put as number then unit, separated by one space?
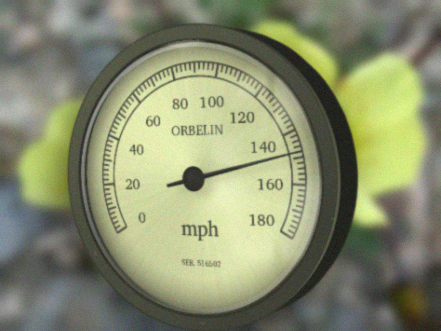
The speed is 148 mph
